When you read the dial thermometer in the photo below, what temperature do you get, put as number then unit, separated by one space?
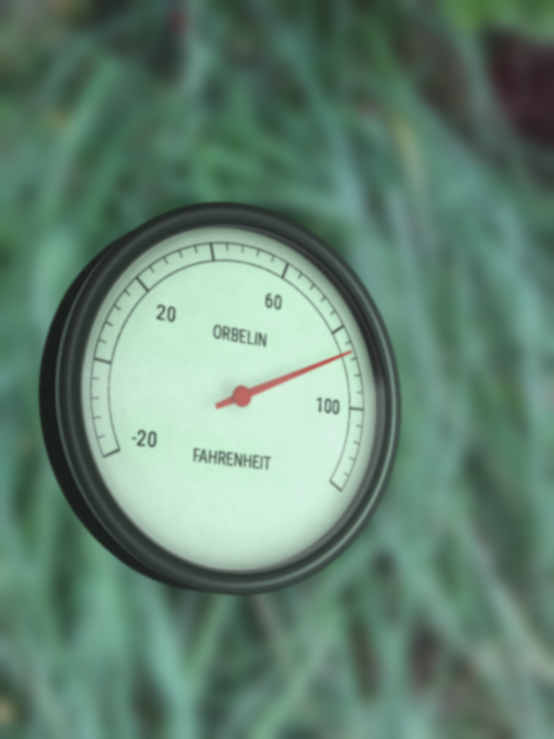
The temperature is 86 °F
